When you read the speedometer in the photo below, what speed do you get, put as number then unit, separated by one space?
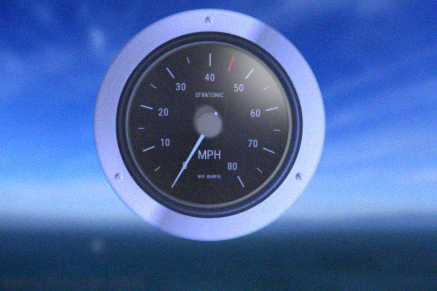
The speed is 0 mph
